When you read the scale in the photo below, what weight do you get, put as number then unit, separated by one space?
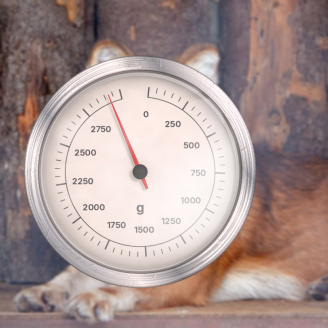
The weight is 2925 g
